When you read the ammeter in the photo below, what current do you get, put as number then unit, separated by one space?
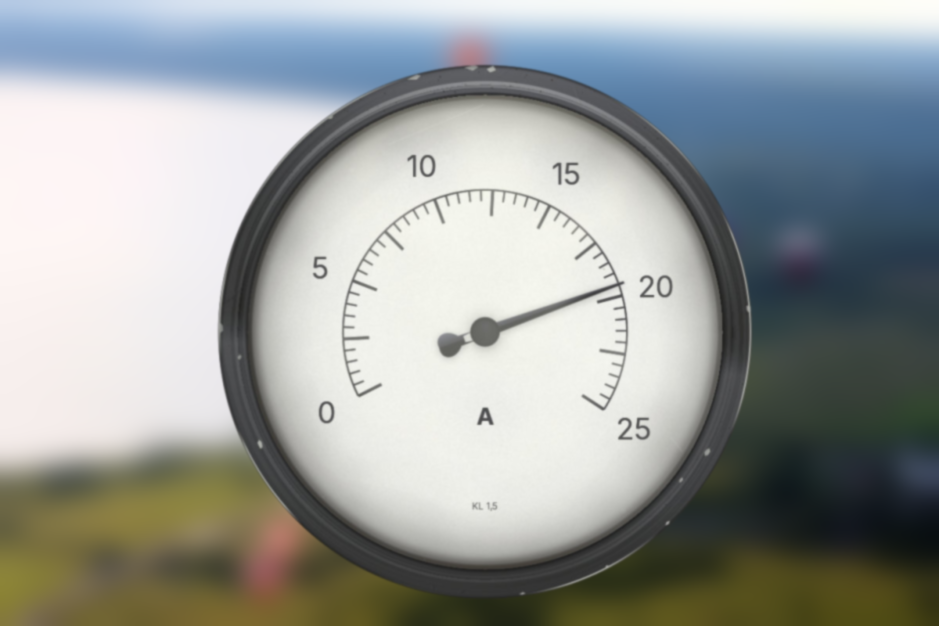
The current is 19.5 A
